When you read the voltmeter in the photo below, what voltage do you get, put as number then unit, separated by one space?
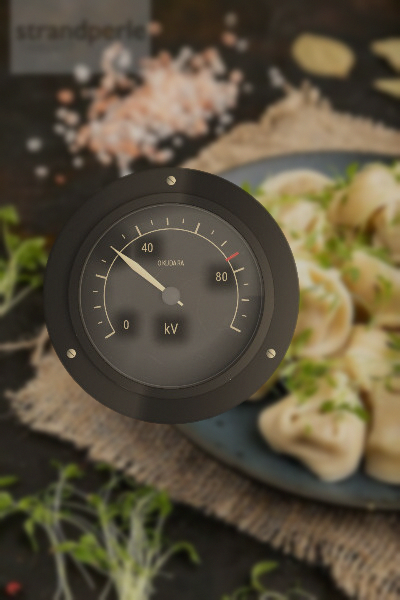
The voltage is 30 kV
